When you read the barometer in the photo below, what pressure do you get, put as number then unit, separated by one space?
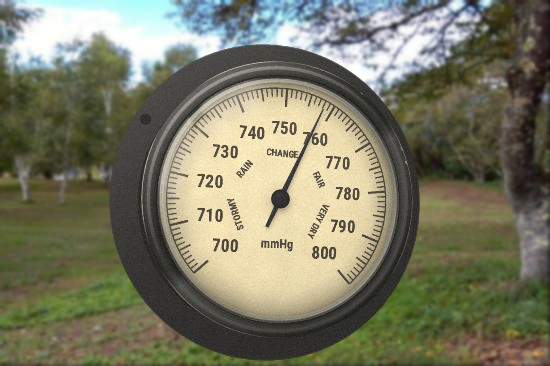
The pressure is 758 mmHg
